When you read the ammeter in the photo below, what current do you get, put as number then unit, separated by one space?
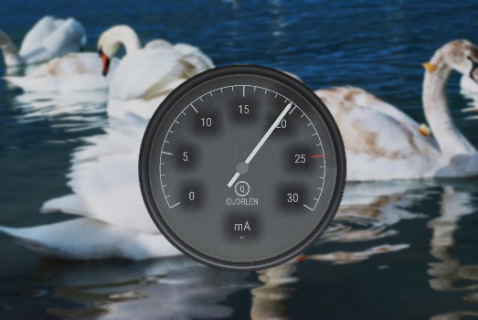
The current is 19.5 mA
